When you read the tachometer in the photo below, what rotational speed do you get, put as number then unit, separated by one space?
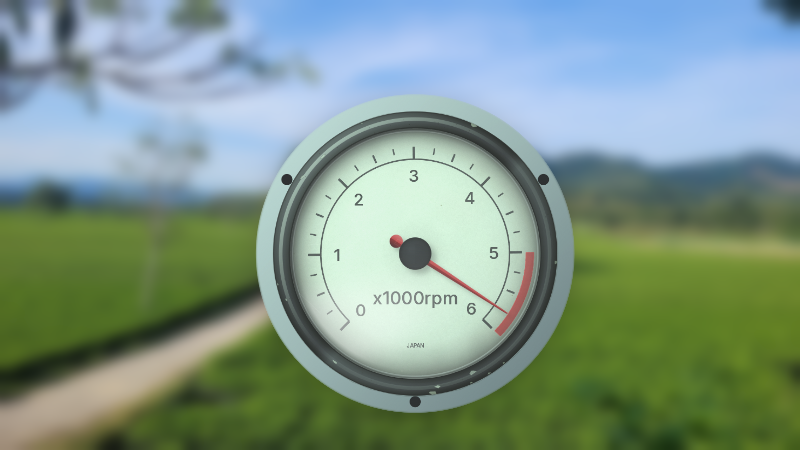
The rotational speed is 5750 rpm
